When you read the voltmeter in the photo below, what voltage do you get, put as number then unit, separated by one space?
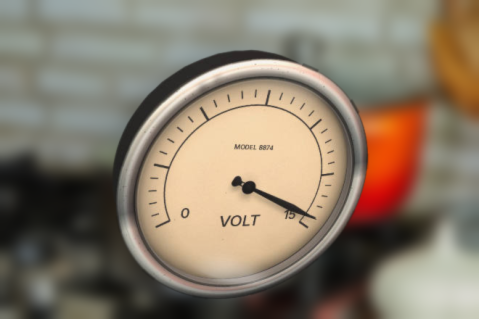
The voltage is 14.5 V
